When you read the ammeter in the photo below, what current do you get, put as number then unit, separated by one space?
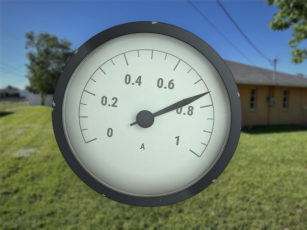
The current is 0.75 A
